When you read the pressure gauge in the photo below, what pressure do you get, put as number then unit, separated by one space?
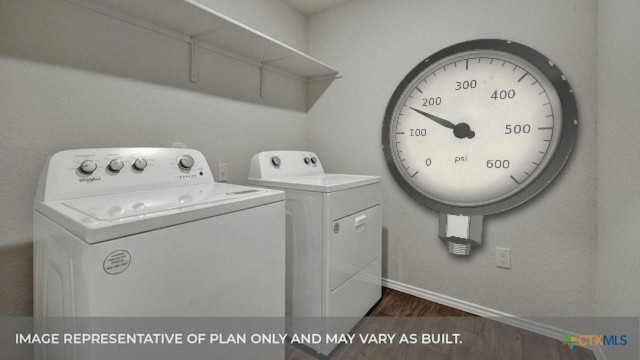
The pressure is 160 psi
